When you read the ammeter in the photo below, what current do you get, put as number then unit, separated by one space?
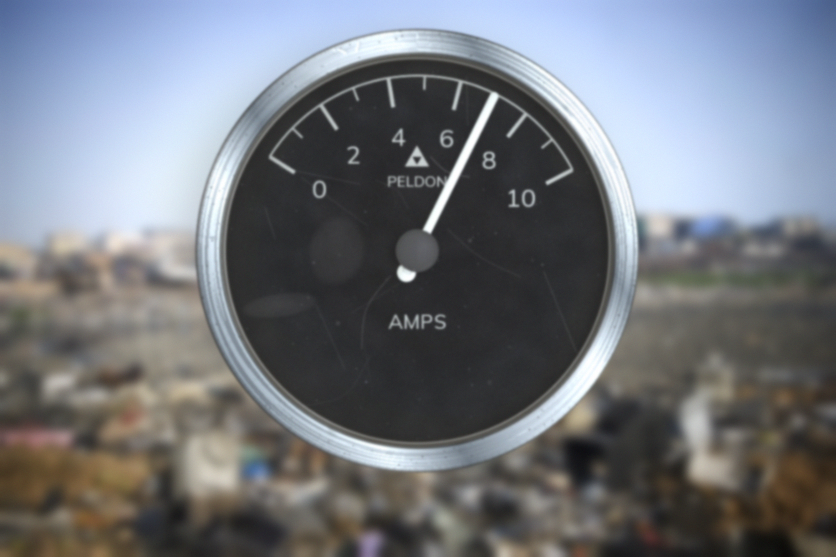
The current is 7 A
